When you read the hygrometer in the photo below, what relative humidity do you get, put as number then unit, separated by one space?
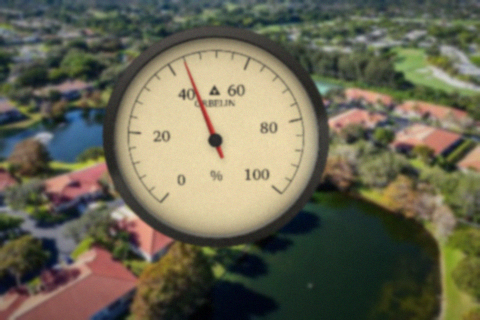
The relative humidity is 44 %
